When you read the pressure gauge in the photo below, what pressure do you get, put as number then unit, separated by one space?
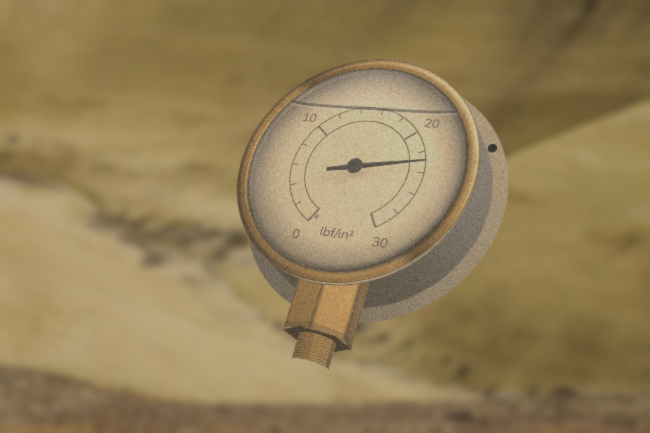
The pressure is 23 psi
